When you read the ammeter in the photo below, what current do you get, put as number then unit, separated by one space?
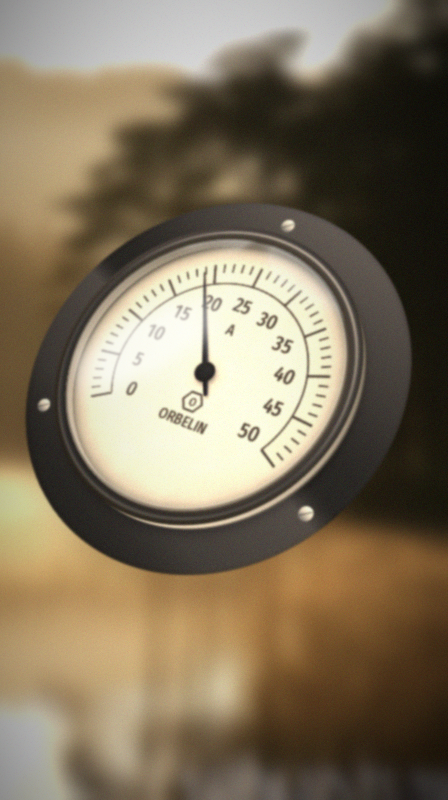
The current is 19 A
